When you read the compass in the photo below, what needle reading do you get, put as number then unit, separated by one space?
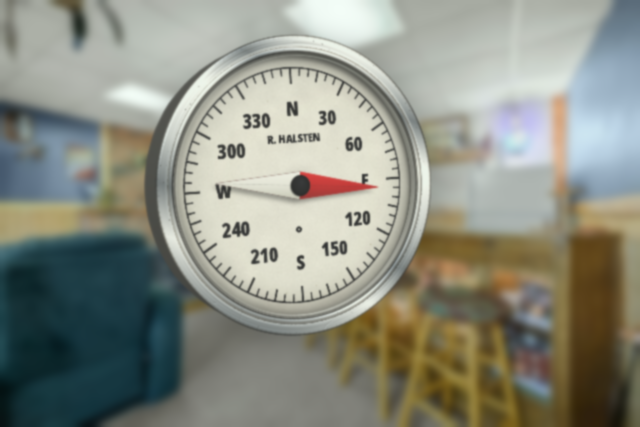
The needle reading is 95 °
